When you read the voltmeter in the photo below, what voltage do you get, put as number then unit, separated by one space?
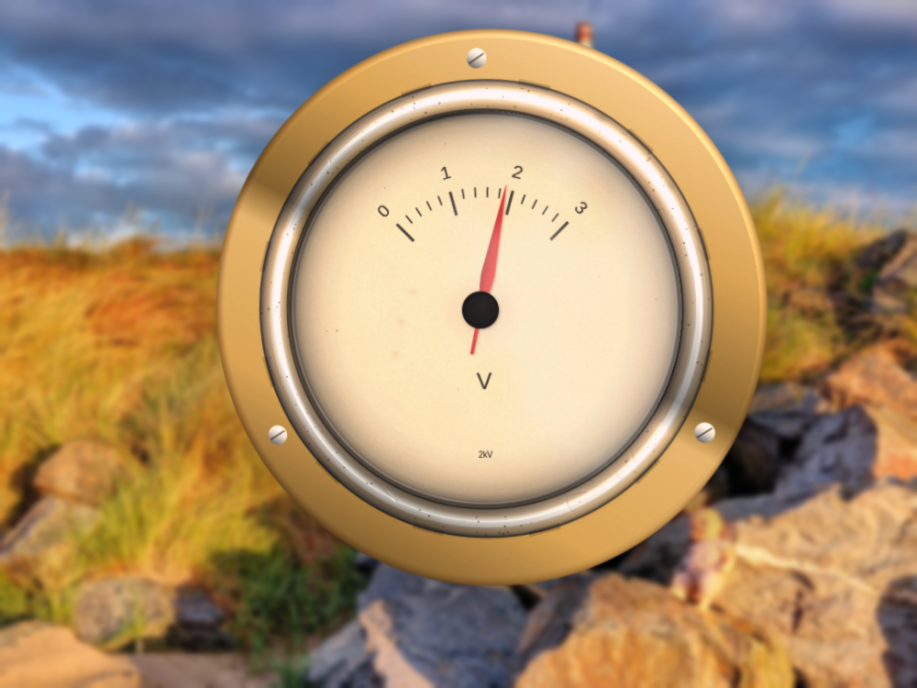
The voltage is 1.9 V
